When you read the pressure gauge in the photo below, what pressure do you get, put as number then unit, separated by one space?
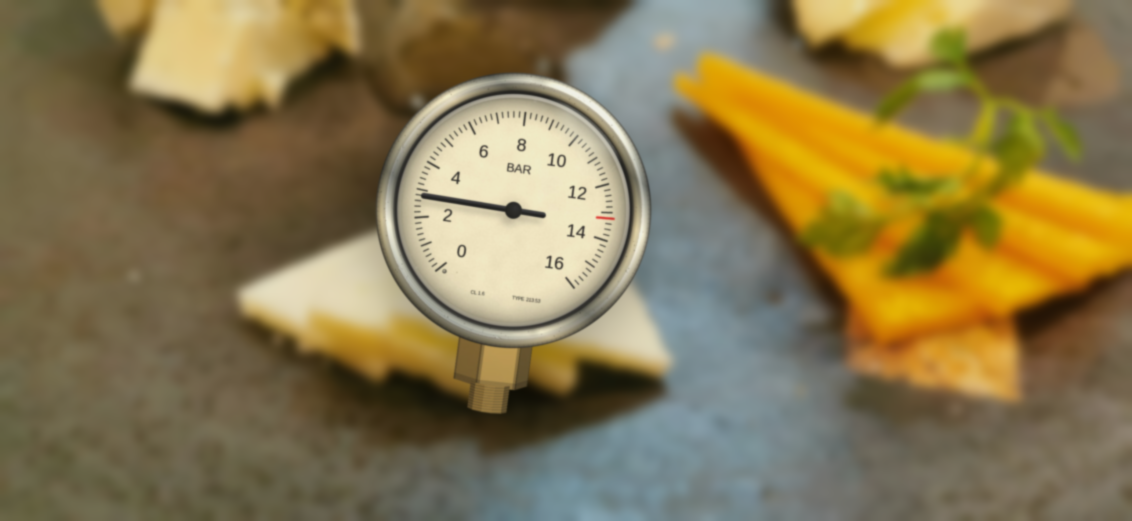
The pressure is 2.8 bar
